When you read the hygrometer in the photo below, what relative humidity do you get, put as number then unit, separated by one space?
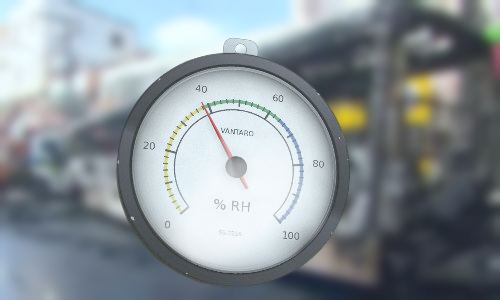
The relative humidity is 38 %
